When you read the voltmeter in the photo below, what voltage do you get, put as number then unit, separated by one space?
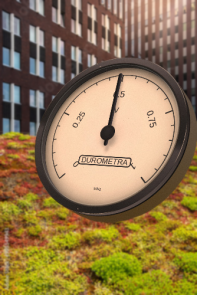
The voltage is 0.5 V
